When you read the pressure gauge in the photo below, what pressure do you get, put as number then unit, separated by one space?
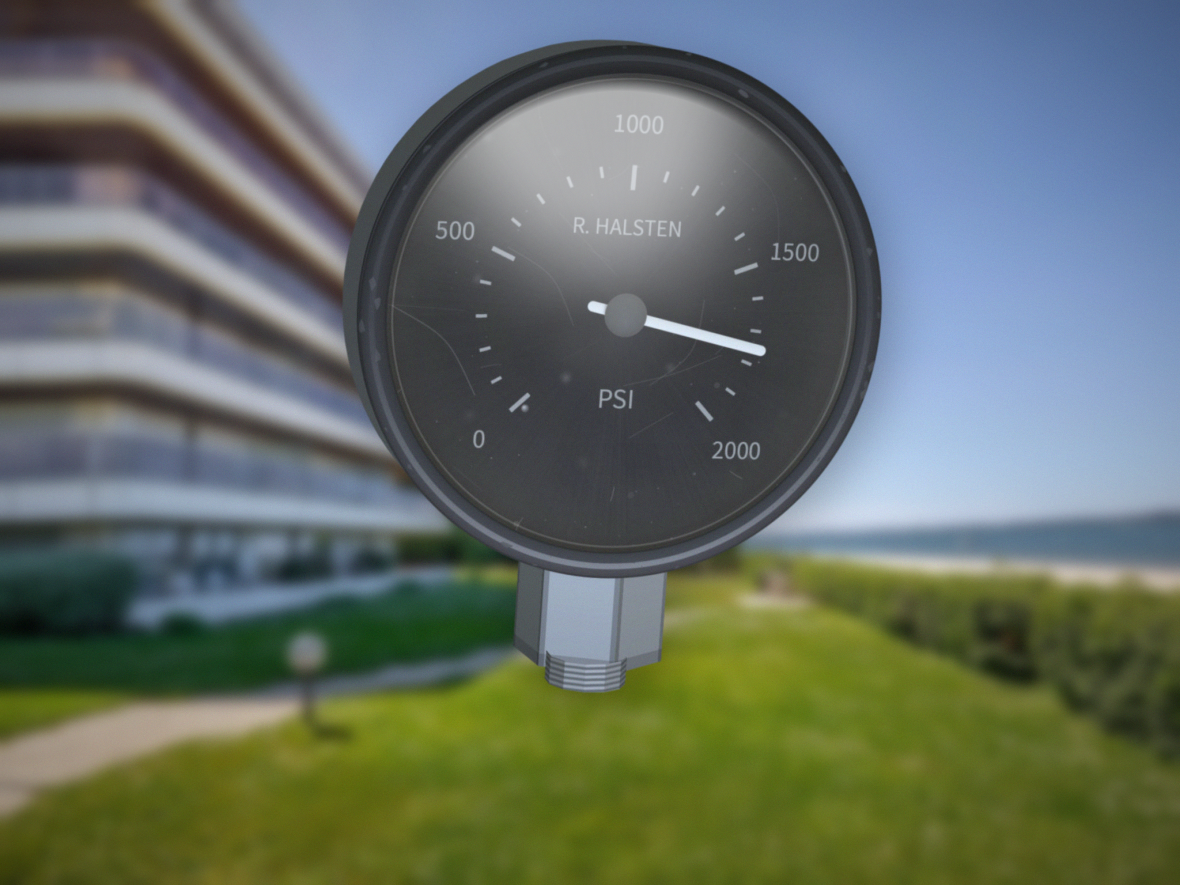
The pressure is 1750 psi
